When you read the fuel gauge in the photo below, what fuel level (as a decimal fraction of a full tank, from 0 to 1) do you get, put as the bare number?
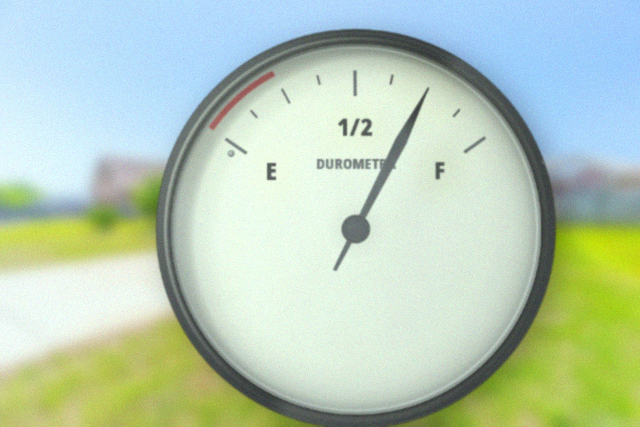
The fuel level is 0.75
